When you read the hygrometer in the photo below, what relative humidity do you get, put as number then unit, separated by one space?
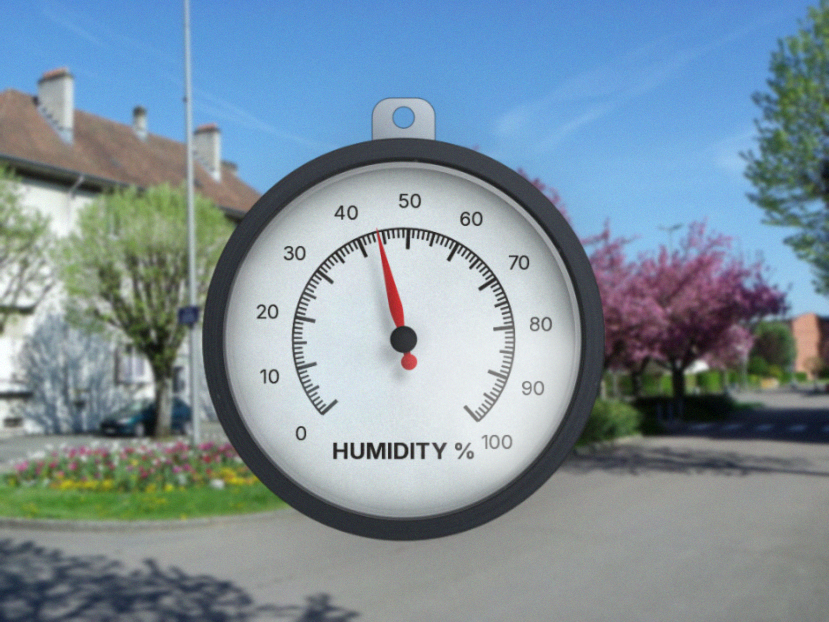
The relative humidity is 44 %
